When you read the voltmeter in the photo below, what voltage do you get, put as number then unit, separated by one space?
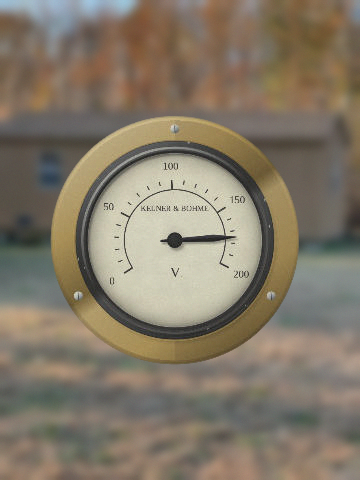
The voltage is 175 V
